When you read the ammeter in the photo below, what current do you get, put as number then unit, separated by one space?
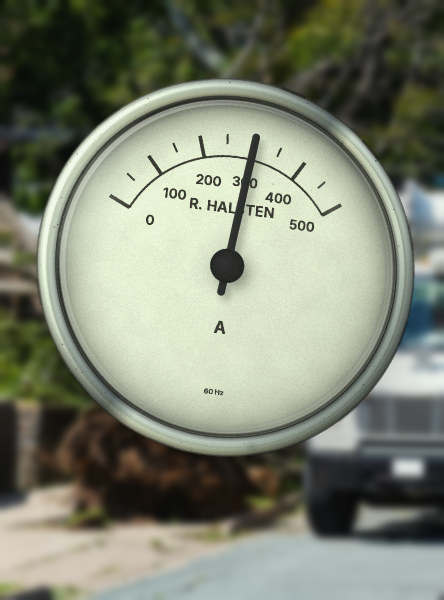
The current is 300 A
